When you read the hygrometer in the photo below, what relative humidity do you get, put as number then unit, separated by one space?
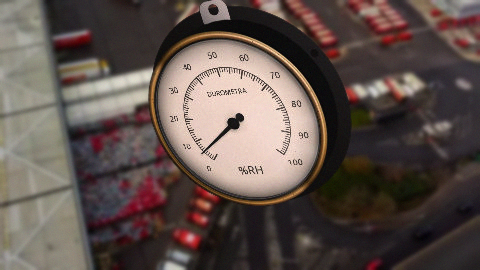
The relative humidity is 5 %
